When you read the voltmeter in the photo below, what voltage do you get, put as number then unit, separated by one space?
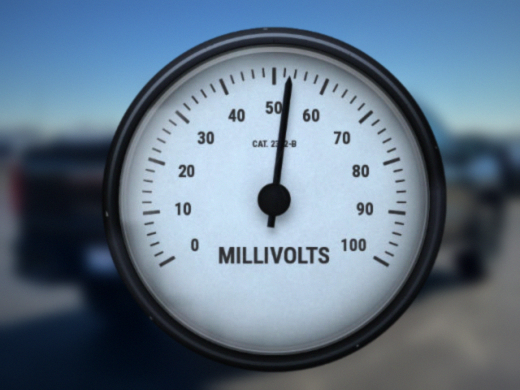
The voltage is 53 mV
